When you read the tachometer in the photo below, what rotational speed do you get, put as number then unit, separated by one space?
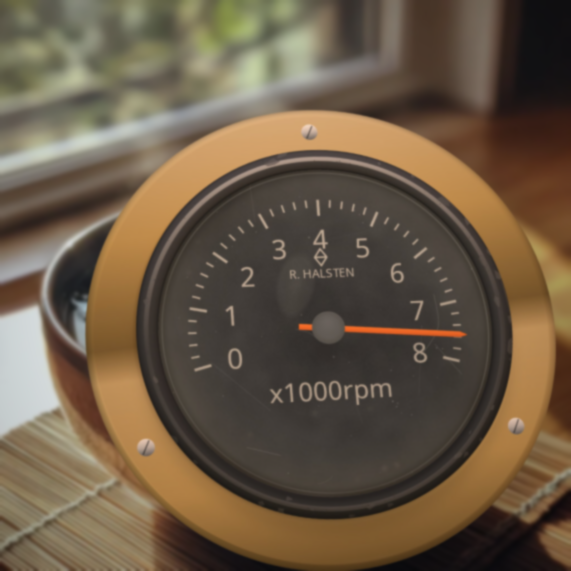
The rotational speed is 7600 rpm
